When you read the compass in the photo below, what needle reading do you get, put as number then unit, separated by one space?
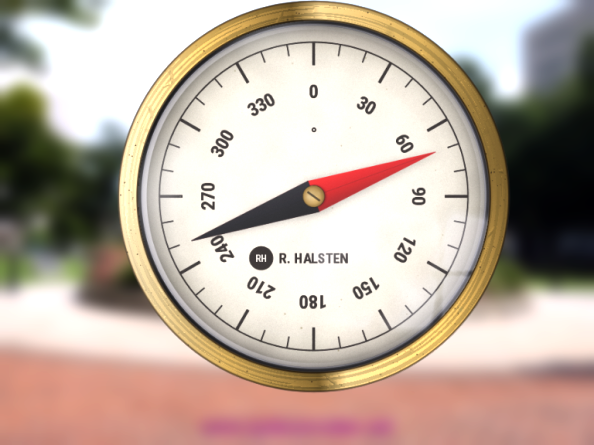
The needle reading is 70 °
